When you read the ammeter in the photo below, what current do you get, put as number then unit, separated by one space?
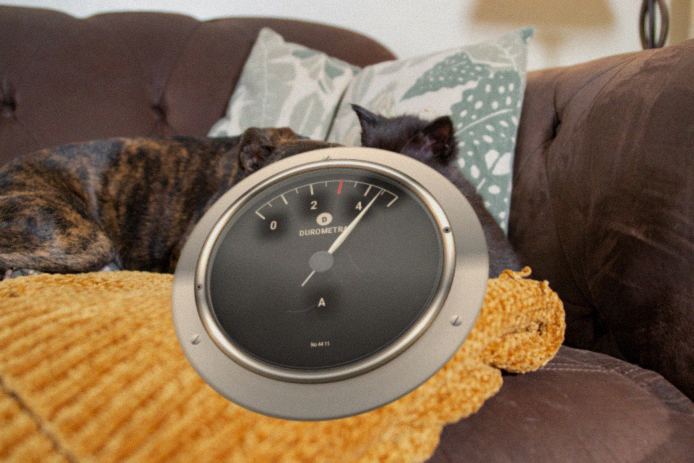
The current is 4.5 A
